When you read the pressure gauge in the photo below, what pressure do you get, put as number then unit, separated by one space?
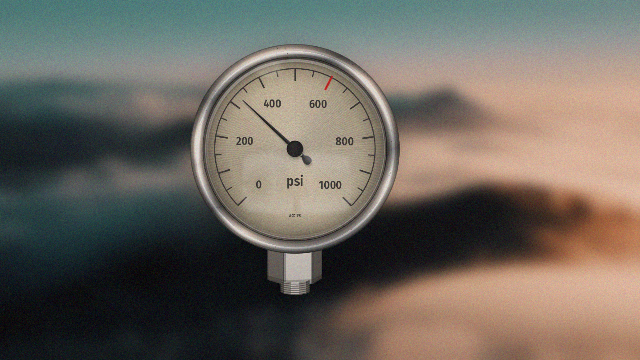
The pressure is 325 psi
